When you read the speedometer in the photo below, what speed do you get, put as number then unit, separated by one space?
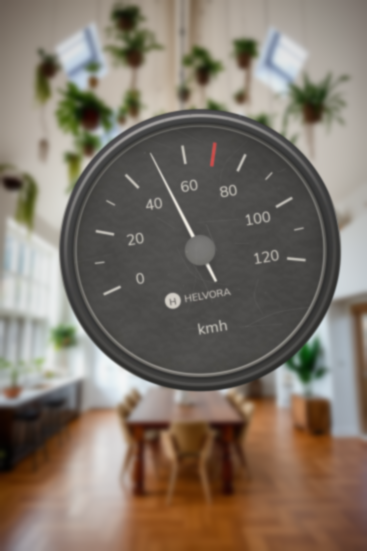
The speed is 50 km/h
